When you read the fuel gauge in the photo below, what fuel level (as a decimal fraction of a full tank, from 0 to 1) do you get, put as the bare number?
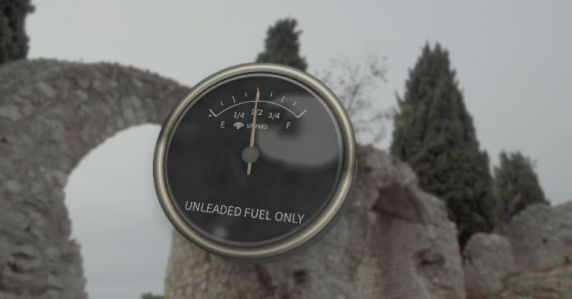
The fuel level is 0.5
